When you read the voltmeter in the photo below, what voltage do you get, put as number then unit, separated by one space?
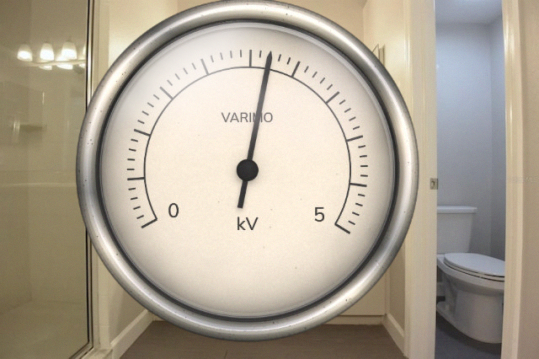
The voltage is 2.7 kV
